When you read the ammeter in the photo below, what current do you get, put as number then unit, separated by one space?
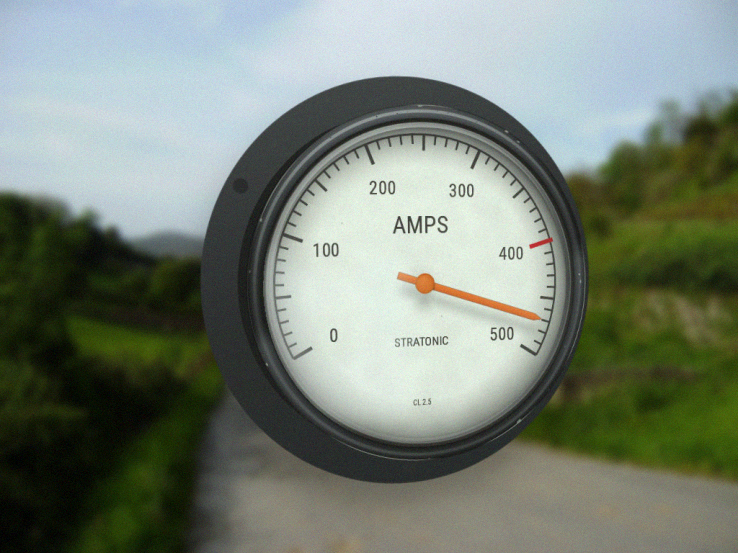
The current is 470 A
